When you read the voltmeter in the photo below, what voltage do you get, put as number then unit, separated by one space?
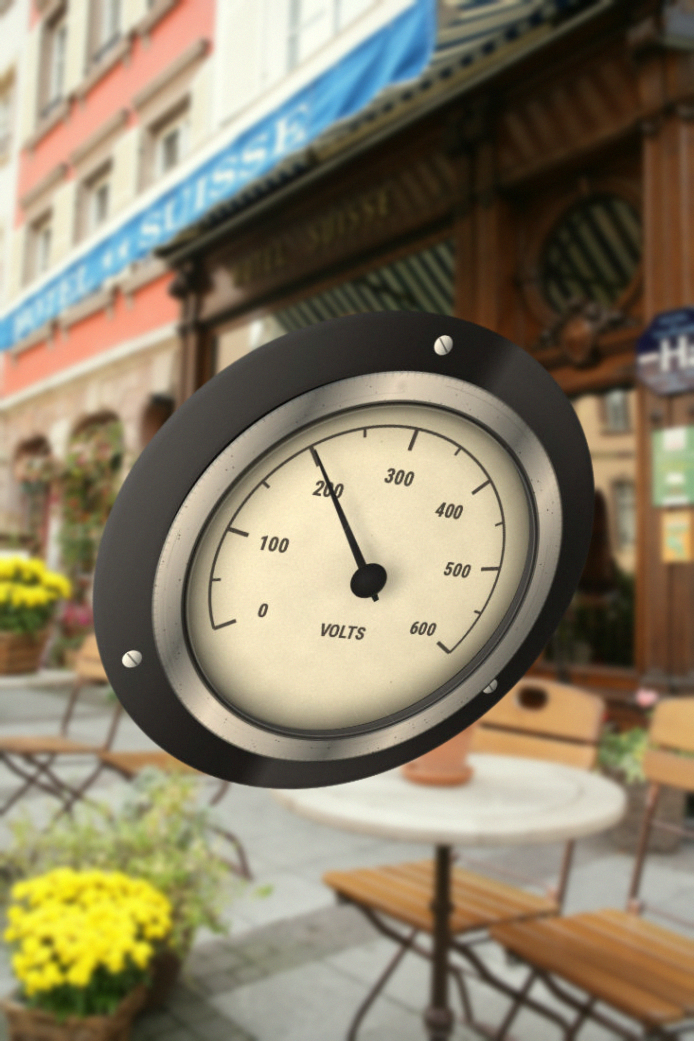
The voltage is 200 V
